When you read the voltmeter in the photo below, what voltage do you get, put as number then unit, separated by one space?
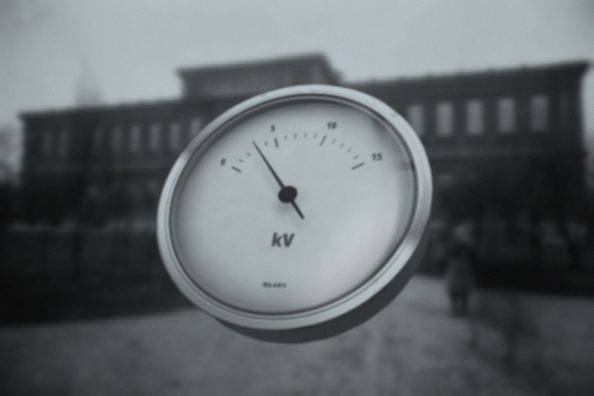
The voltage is 3 kV
